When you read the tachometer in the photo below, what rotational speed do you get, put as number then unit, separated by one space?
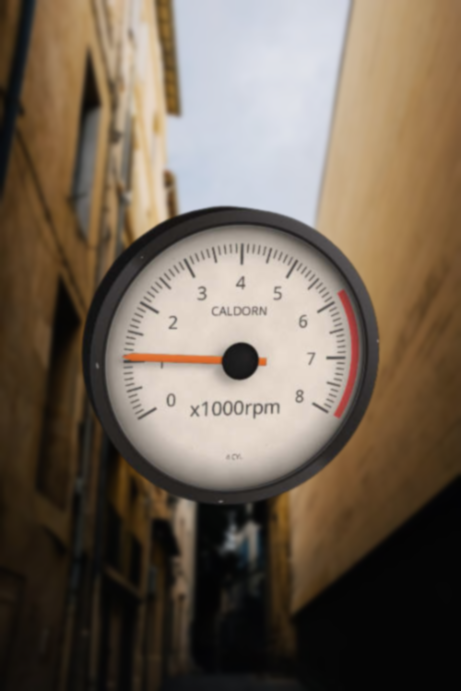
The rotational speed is 1100 rpm
